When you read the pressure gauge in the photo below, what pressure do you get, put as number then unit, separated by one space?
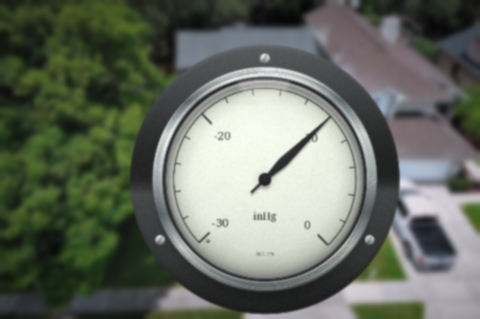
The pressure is -10 inHg
